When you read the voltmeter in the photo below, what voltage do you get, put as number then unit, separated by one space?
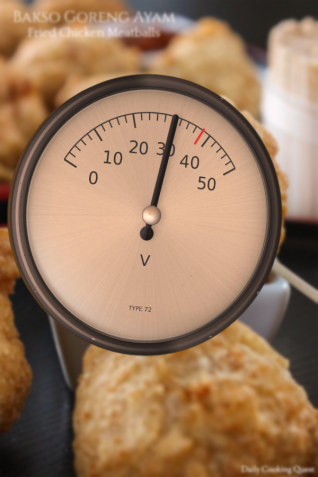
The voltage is 30 V
